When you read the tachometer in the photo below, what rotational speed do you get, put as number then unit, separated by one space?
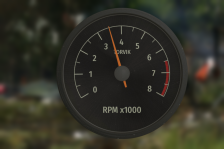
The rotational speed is 3500 rpm
